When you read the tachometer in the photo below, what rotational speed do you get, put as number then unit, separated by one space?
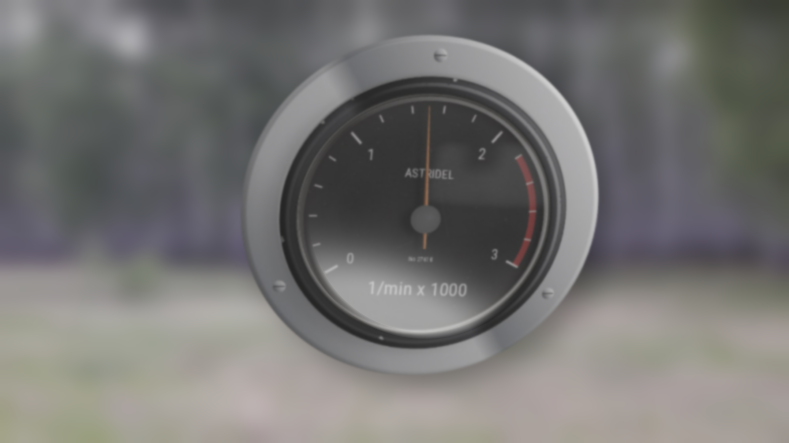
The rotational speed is 1500 rpm
